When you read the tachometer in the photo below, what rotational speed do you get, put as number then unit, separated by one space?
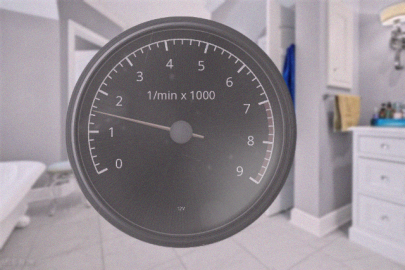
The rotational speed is 1500 rpm
